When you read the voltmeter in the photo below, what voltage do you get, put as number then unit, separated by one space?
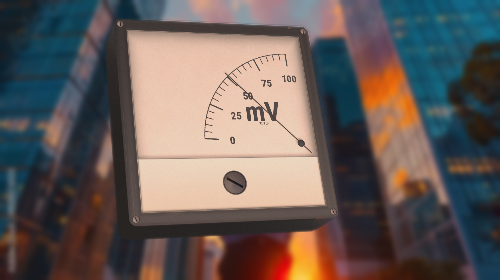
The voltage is 50 mV
